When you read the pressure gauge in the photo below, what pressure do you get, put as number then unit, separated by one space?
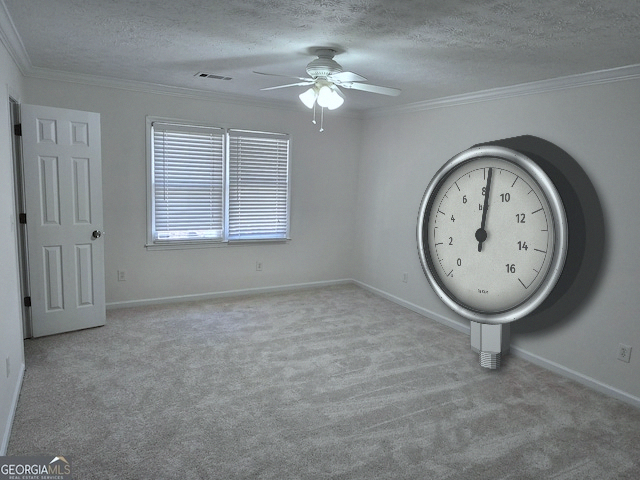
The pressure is 8.5 bar
